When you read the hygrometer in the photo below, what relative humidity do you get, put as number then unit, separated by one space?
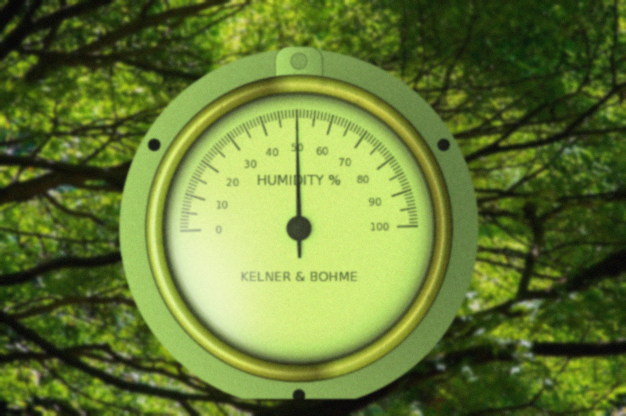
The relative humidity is 50 %
